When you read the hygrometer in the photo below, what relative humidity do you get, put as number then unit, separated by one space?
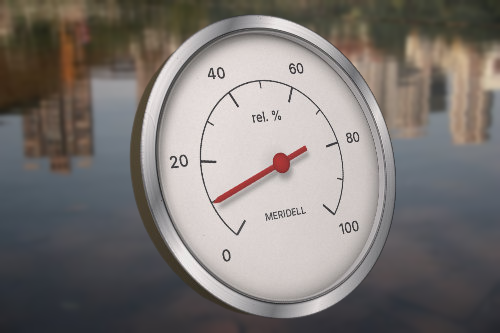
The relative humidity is 10 %
